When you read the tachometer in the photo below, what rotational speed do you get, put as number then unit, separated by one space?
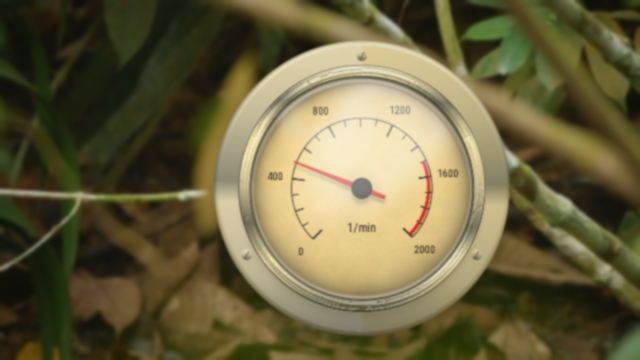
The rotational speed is 500 rpm
